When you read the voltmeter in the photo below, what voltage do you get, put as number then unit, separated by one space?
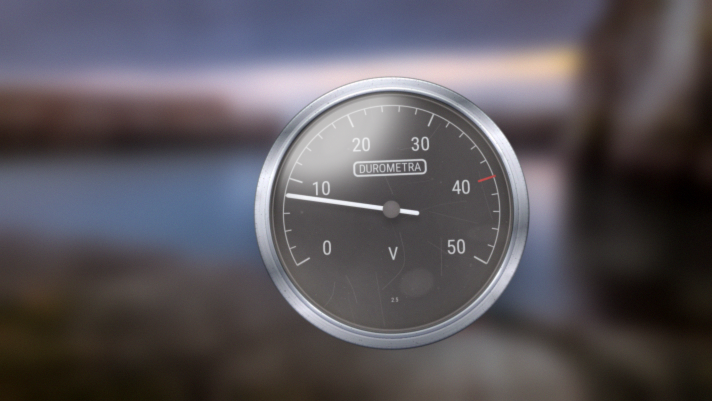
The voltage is 8 V
